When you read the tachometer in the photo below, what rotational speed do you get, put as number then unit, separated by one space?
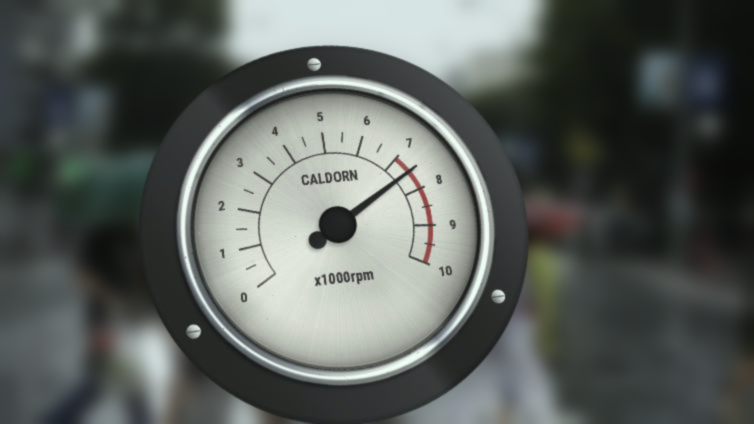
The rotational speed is 7500 rpm
